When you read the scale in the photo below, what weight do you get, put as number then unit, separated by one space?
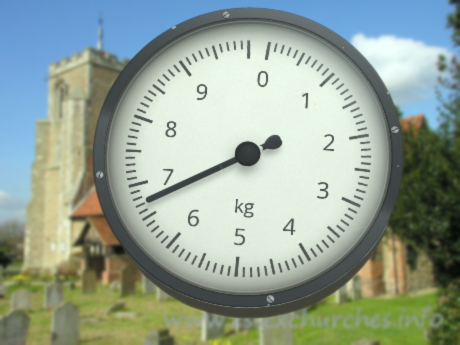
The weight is 6.7 kg
